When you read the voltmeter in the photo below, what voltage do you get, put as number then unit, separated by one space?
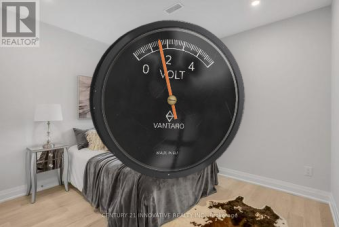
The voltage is 1.5 V
